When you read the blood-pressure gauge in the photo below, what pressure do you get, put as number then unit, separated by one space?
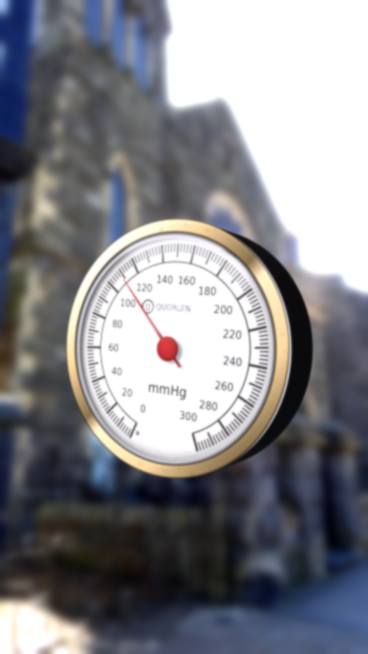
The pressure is 110 mmHg
